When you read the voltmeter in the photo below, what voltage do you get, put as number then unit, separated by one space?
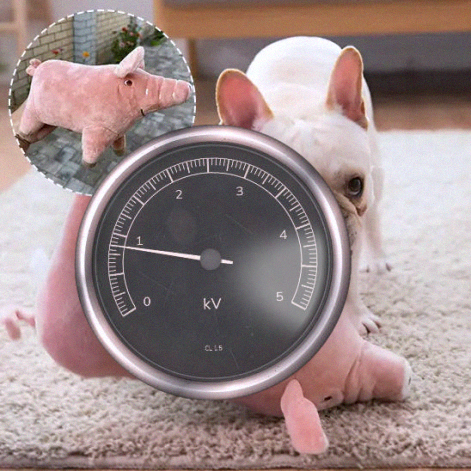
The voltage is 0.85 kV
